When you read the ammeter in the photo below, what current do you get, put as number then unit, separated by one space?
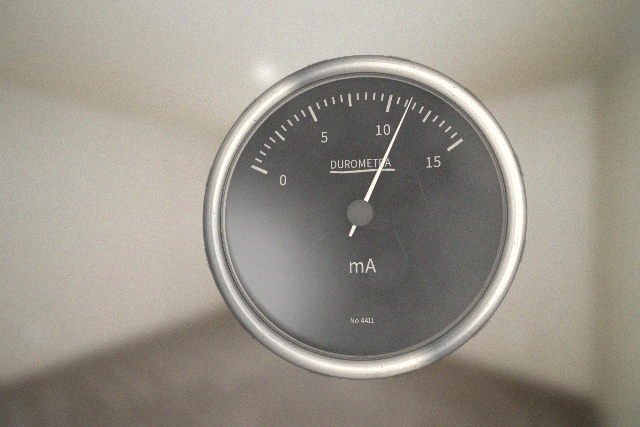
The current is 11.25 mA
